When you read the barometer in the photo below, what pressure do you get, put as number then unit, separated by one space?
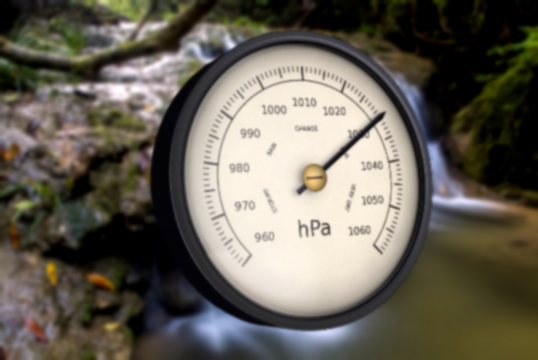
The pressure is 1030 hPa
